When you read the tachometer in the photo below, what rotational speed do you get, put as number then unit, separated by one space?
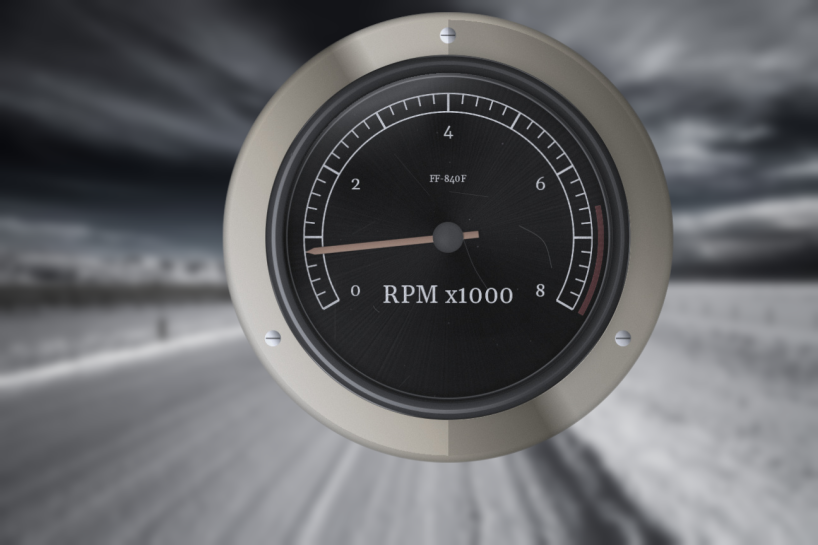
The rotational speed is 800 rpm
